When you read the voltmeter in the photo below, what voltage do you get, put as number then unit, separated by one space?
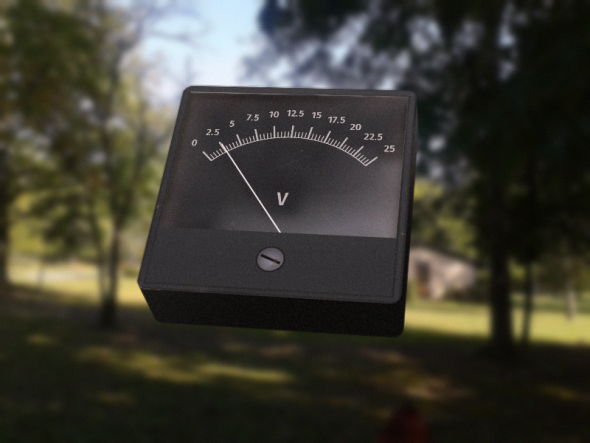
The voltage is 2.5 V
